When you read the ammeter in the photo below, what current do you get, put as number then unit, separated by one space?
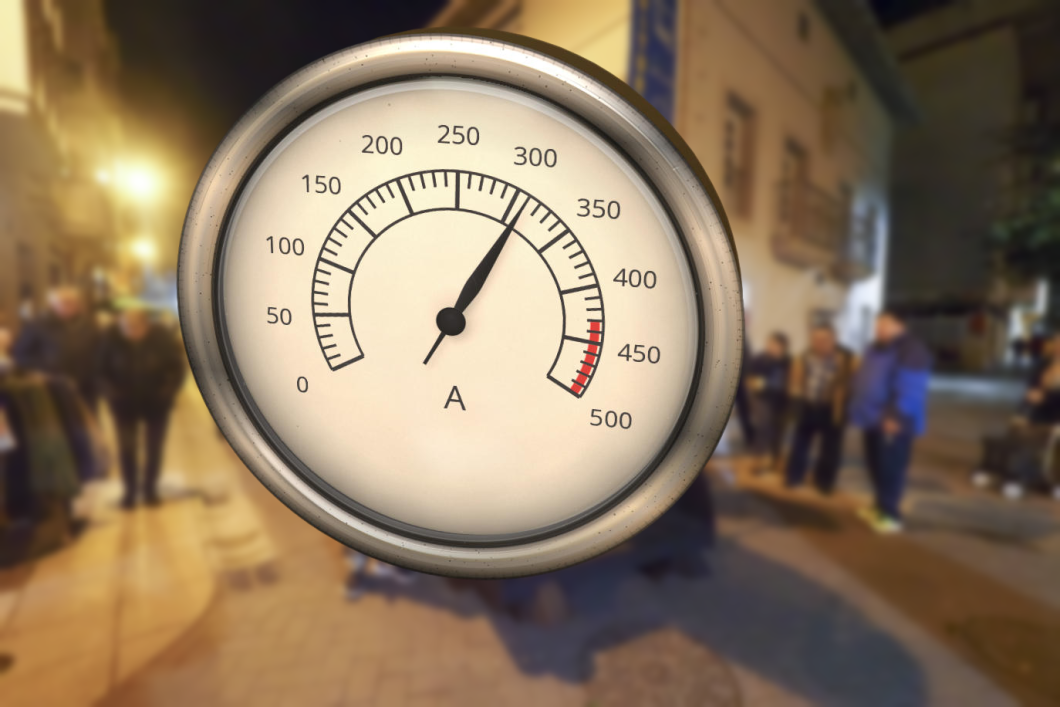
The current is 310 A
